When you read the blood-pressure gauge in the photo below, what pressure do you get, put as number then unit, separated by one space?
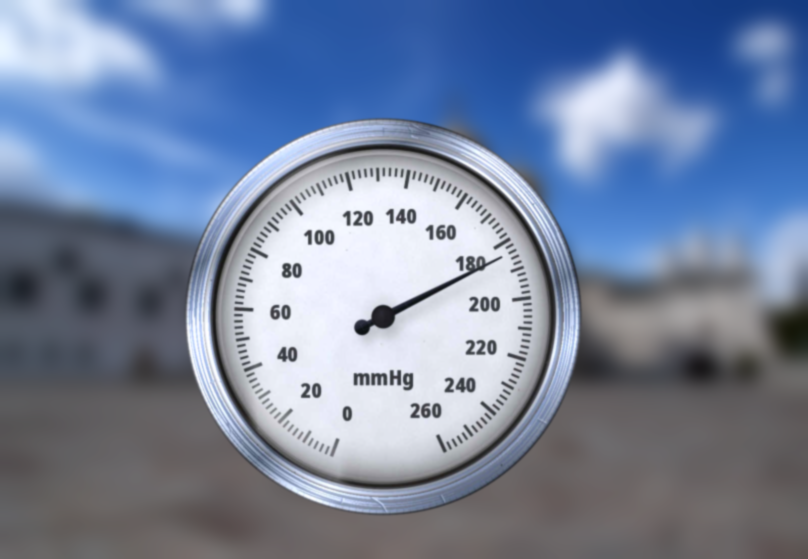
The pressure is 184 mmHg
